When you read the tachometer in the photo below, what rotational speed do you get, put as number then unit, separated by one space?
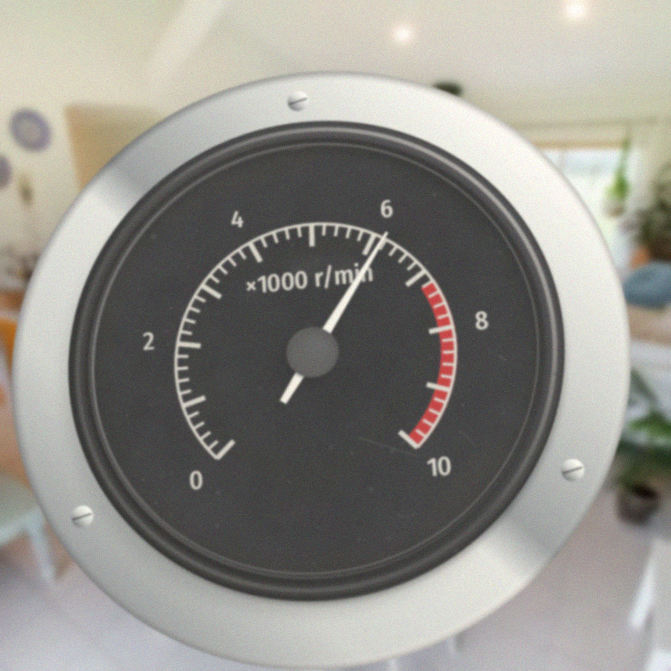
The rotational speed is 6200 rpm
